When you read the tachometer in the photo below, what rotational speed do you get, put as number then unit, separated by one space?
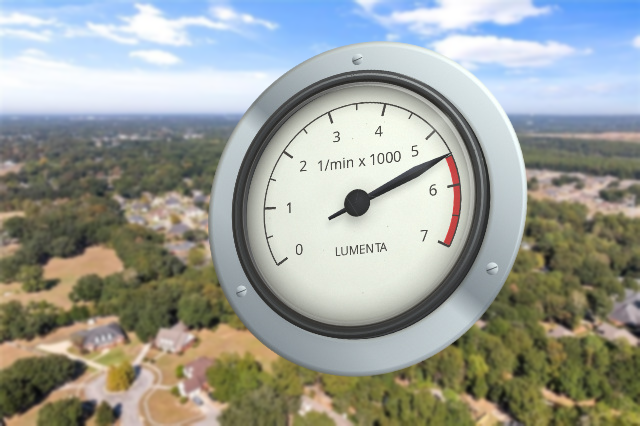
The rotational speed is 5500 rpm
